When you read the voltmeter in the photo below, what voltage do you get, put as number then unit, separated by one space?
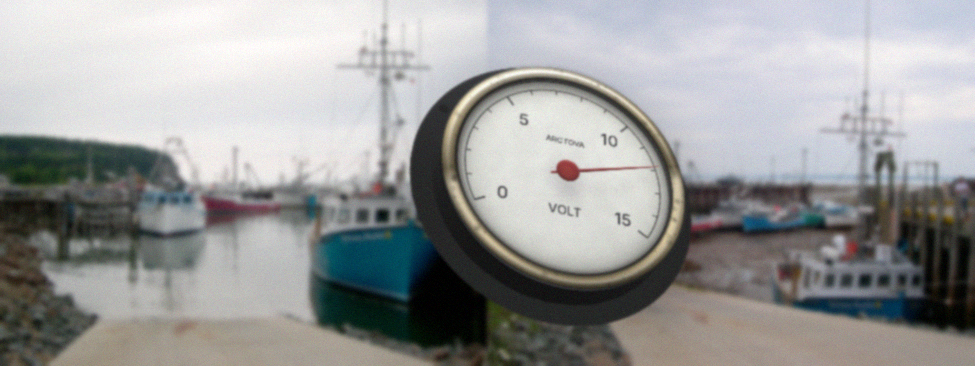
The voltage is 12 V
